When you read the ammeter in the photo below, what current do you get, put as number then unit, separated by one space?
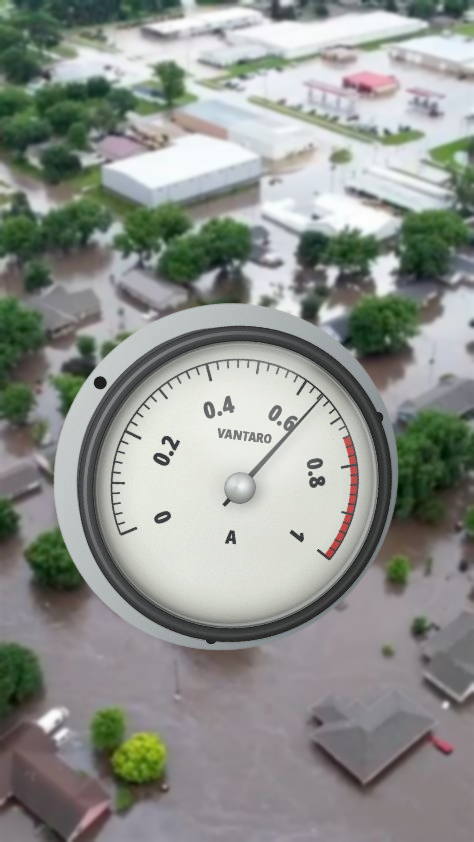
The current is 0.64 A
